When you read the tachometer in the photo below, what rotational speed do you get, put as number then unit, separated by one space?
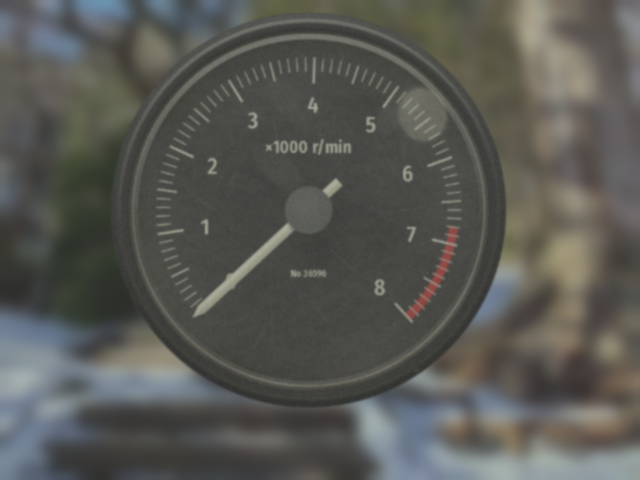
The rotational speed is 0 rpm
